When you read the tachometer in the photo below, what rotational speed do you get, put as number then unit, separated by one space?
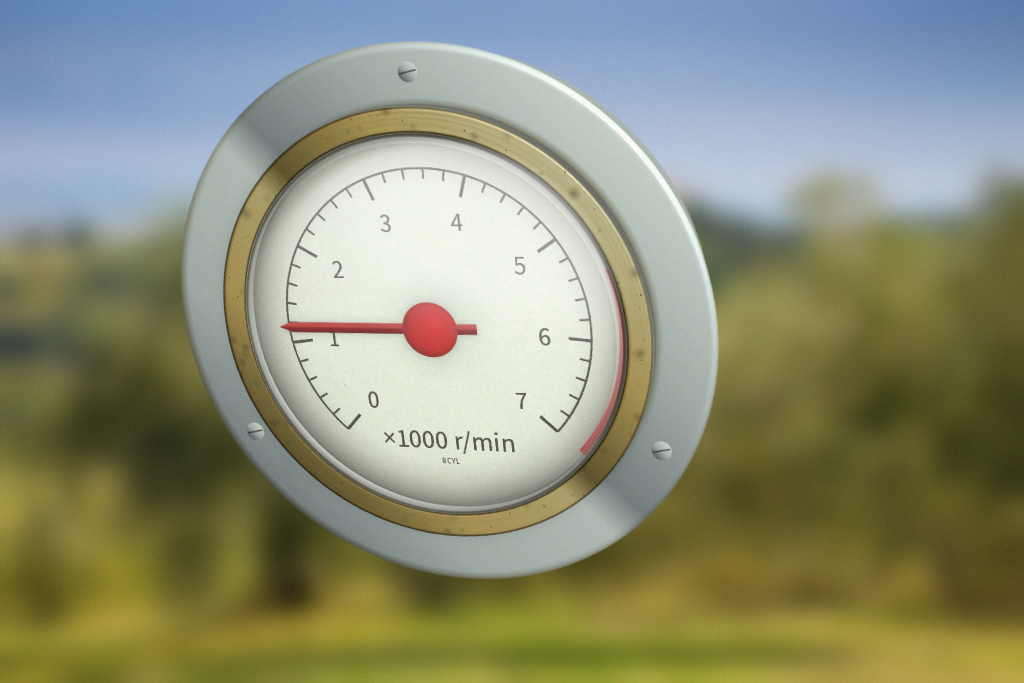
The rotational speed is 1200 rpm
